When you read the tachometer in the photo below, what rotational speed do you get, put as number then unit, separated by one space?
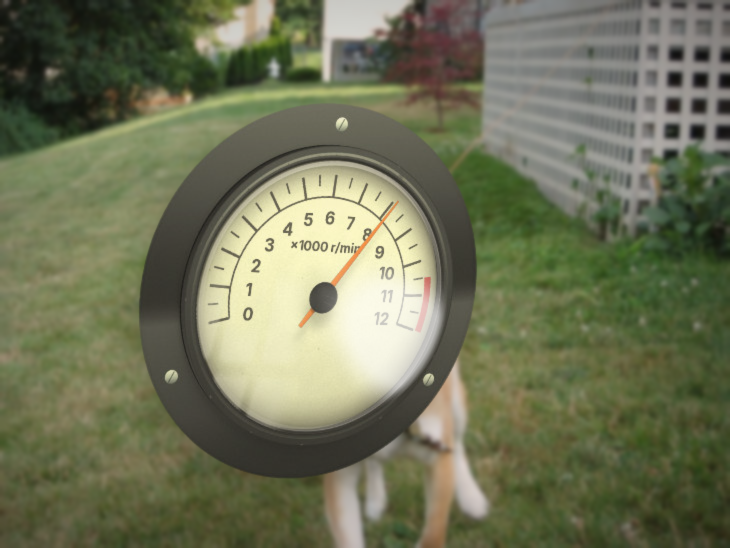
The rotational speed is 8000 rpm
